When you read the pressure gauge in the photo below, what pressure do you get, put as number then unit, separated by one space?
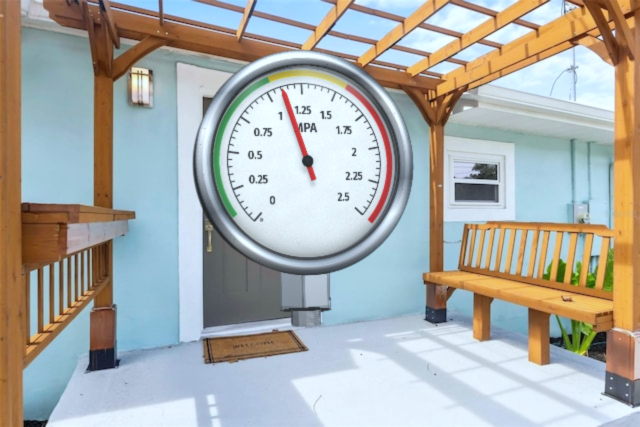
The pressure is 1.1 MPa
